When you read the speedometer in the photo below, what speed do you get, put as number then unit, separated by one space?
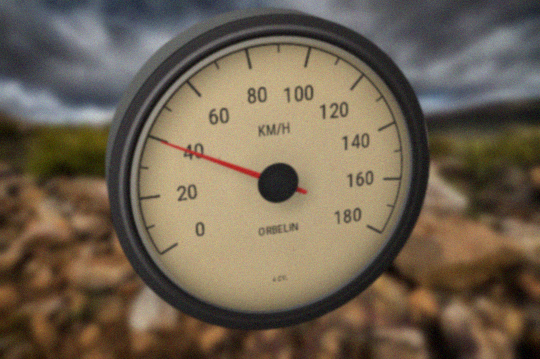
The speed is 40 km/h
